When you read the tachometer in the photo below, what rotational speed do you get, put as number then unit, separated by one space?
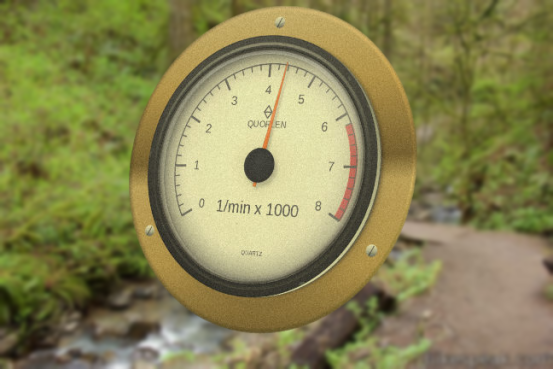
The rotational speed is 4400 rpm
